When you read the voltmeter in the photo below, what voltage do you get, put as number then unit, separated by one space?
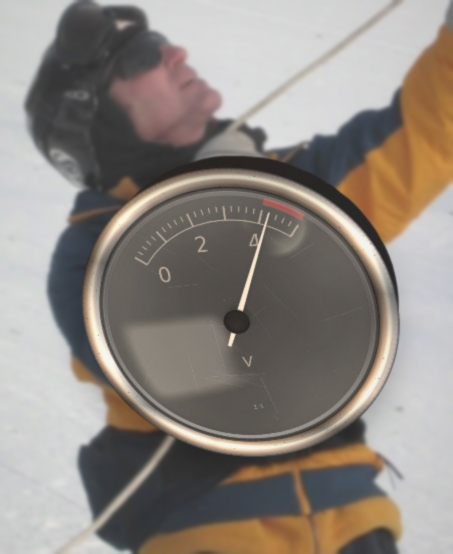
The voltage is 4.2 V
